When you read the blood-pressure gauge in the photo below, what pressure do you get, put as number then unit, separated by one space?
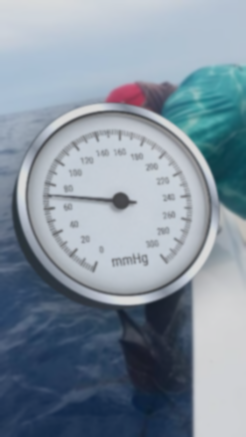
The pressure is 70 mmHg
